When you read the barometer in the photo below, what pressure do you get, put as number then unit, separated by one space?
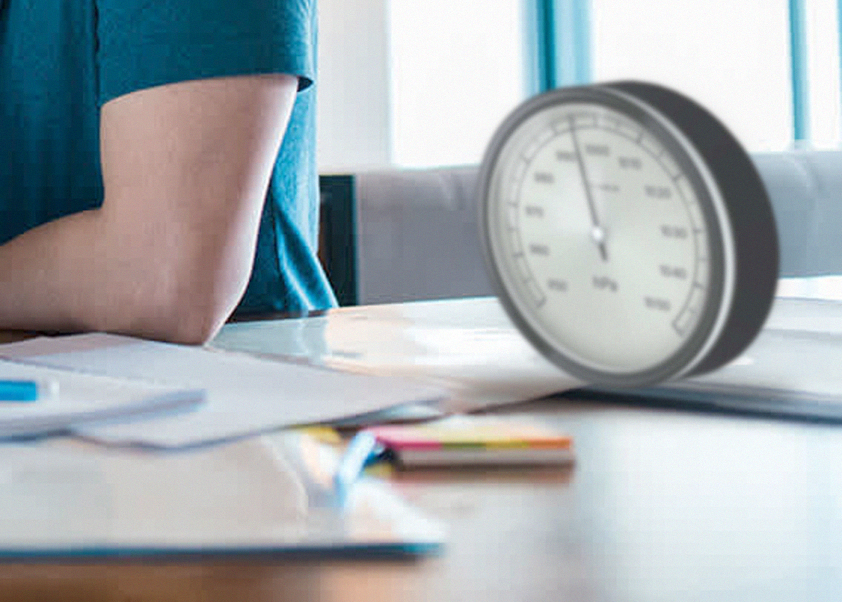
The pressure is 995 hPa
